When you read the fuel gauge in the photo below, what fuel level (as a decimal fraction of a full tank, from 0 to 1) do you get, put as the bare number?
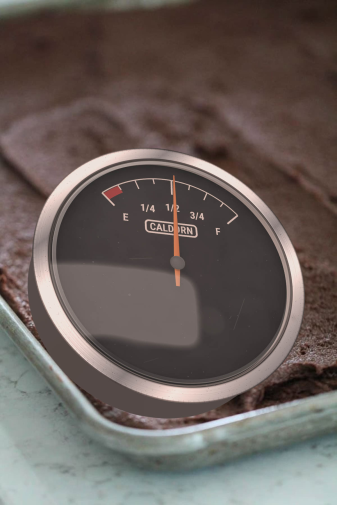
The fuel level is 0.5
